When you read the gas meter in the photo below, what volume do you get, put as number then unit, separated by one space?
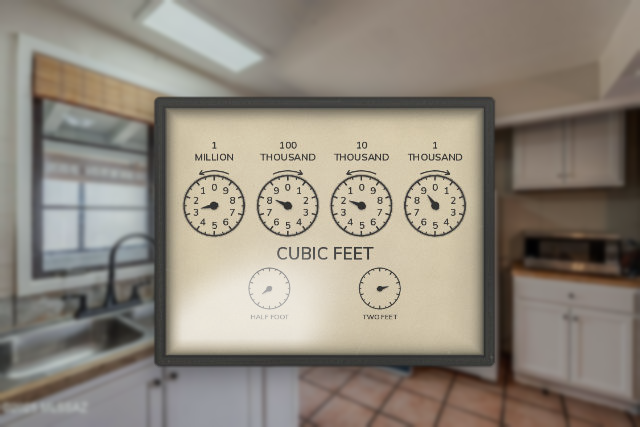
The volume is 281900 ft³
